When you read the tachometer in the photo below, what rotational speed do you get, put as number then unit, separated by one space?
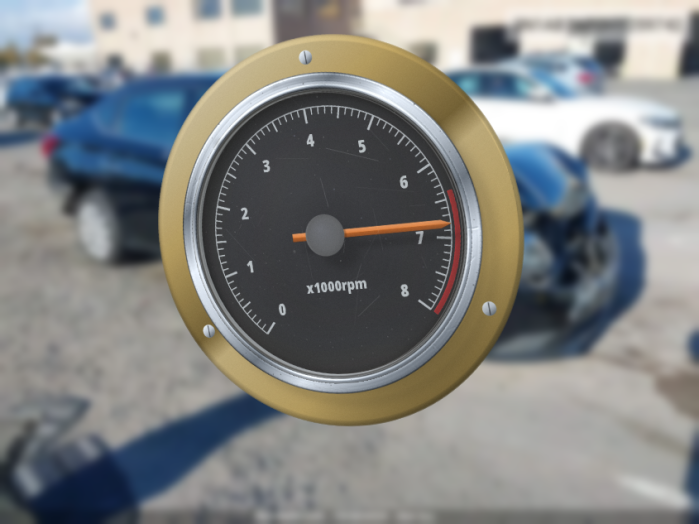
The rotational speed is 6800 rpm
